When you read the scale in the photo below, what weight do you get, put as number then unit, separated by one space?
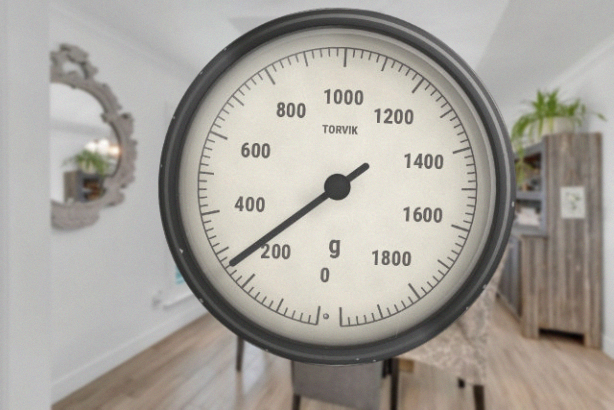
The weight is 260 g
